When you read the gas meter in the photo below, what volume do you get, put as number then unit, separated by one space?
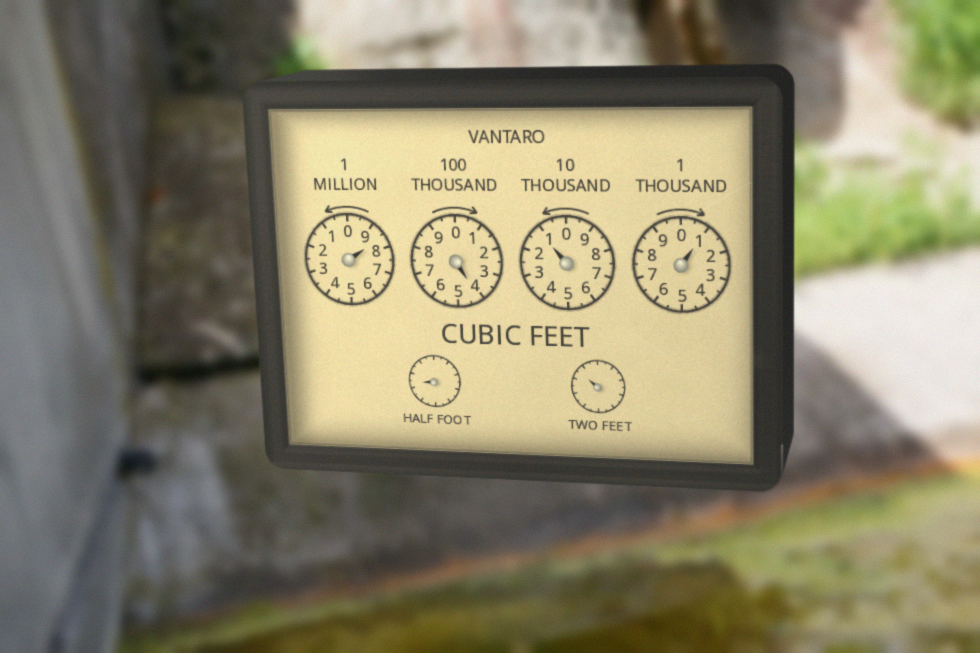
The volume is 841100 ft³
